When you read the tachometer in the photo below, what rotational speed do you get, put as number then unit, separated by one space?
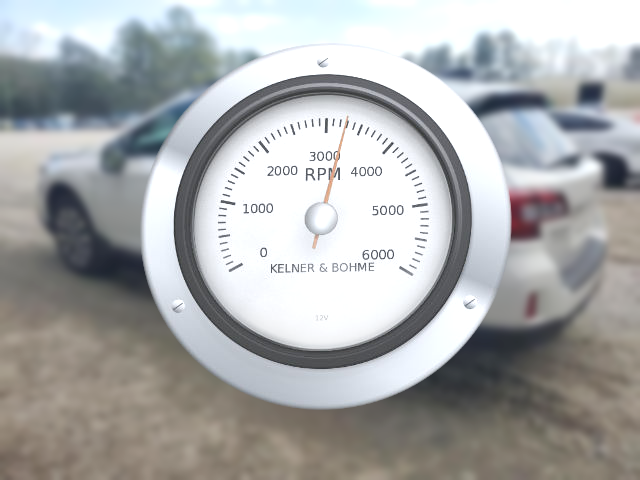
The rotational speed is 3300 rpm
